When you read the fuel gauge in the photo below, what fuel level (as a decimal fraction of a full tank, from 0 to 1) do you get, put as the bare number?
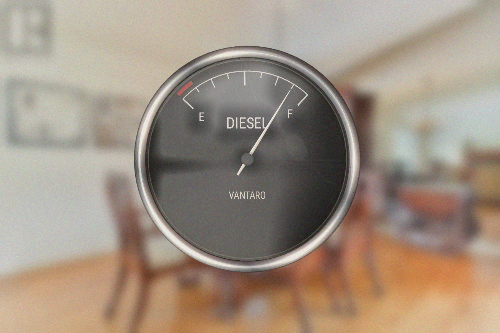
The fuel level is 0.875
